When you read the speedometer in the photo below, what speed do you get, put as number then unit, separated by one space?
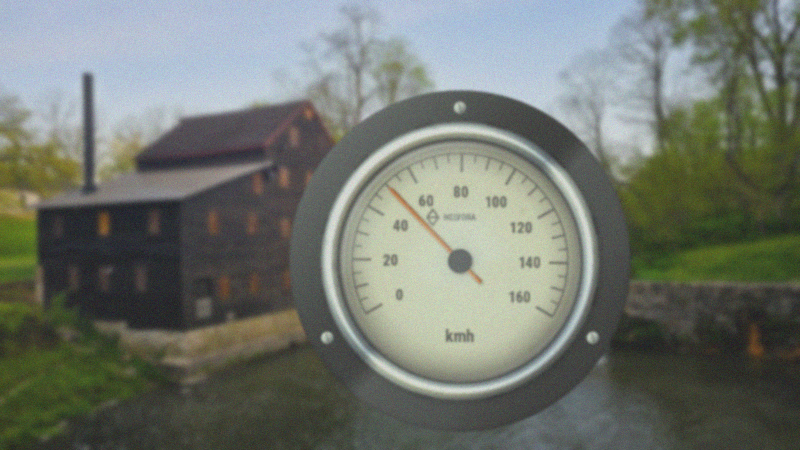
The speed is 50 km/h
